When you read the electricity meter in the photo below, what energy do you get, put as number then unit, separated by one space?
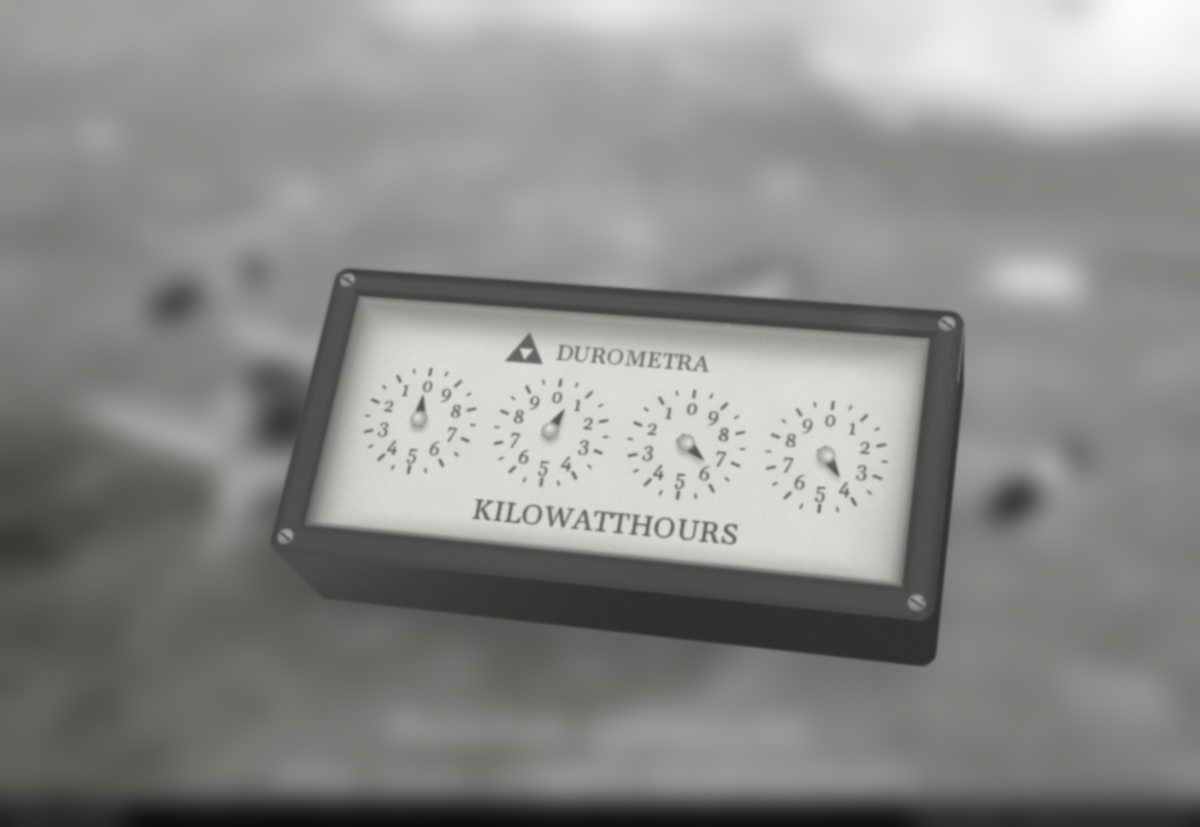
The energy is 64 kWh
